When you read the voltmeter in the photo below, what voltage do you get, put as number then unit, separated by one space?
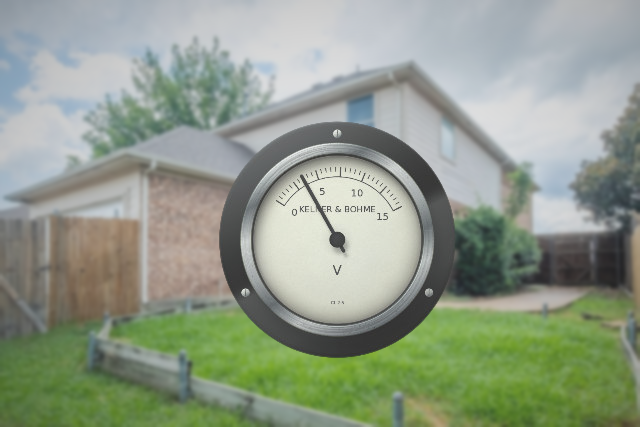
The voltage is 3.5 V
